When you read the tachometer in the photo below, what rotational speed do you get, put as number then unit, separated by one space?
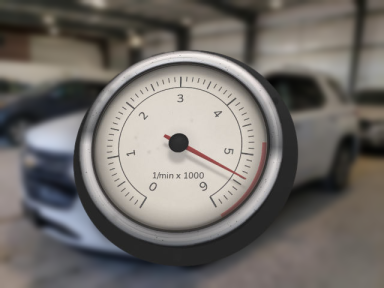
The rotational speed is 5400 rpm
